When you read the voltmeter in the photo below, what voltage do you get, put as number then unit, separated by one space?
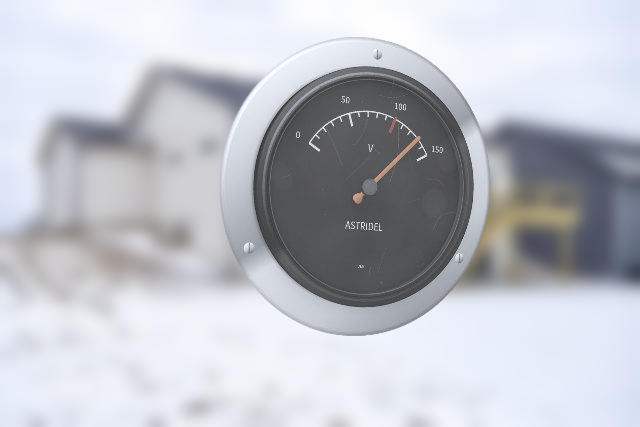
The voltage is 130 V
